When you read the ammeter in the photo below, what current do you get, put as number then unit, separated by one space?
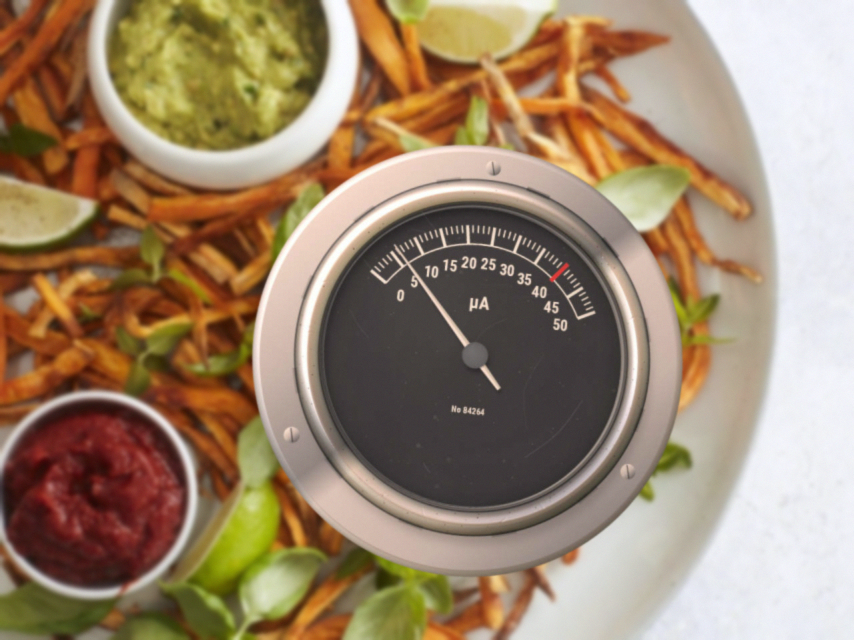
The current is 6 µA
